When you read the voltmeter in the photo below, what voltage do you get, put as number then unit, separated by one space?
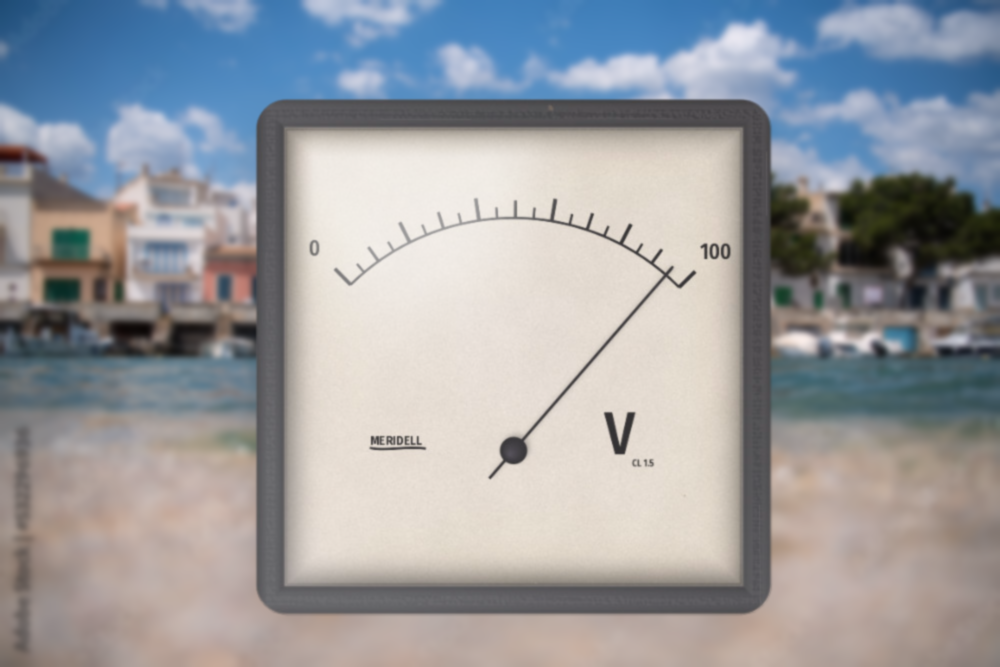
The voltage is 95 V
